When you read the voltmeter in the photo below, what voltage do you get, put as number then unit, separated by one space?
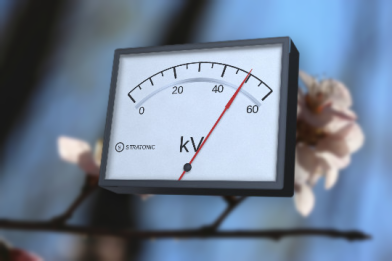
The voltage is 50 kV
